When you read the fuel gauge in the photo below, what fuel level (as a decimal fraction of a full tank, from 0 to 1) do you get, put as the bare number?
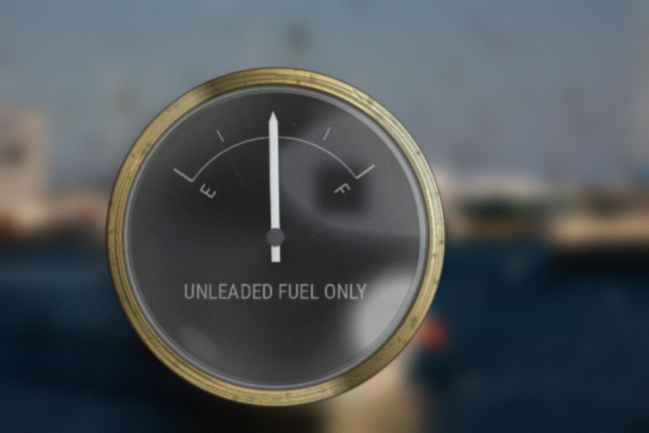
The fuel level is 0.5
